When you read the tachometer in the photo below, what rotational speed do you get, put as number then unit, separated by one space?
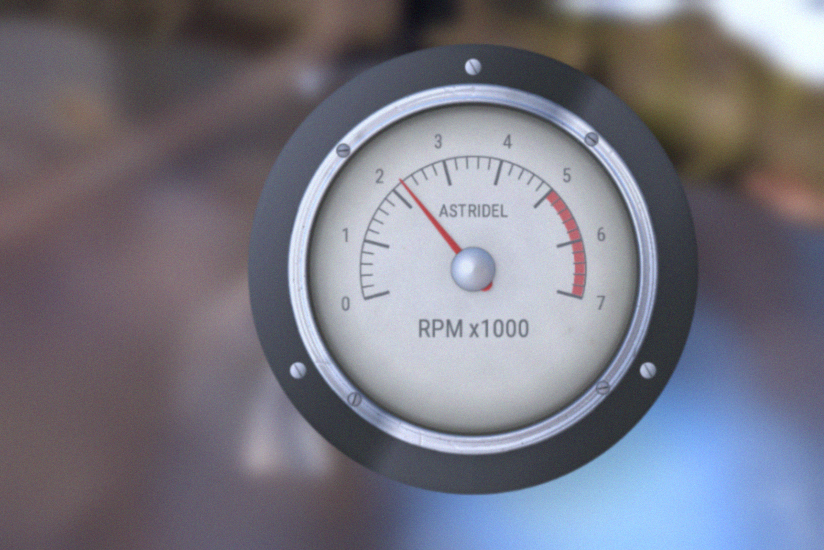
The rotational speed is 2200 rpm
